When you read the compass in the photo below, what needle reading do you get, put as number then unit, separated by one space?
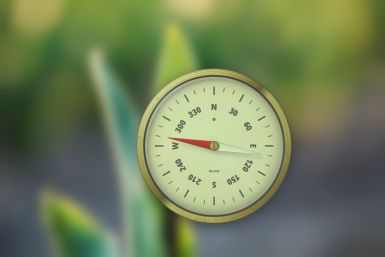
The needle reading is 280 °
